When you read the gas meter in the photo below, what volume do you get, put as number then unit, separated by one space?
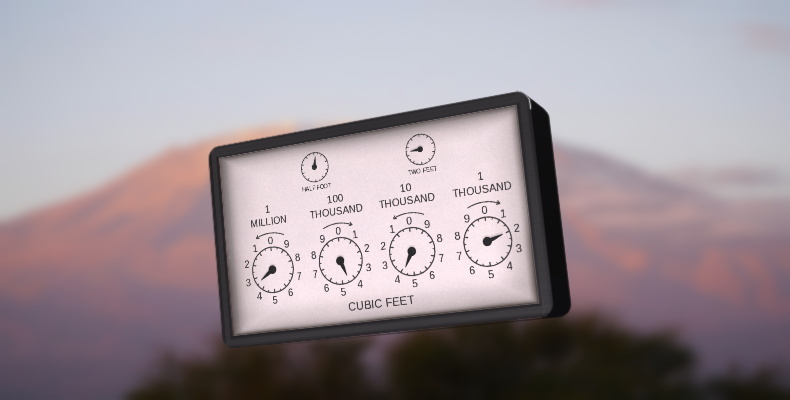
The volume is 344200 ft³
